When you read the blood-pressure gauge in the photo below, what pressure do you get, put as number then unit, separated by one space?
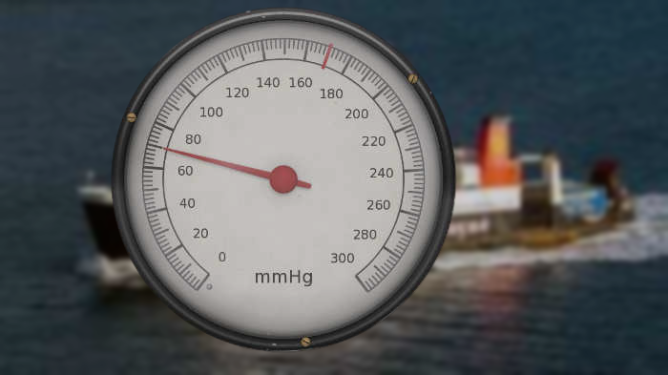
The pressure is 70 mmHg
